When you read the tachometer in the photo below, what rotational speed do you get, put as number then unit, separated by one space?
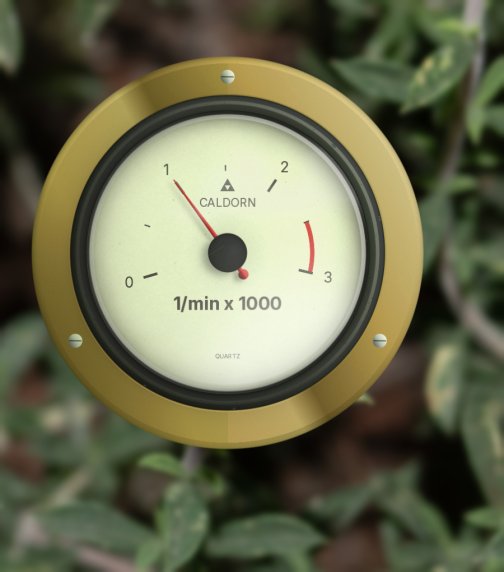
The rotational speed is 1000 rpm
